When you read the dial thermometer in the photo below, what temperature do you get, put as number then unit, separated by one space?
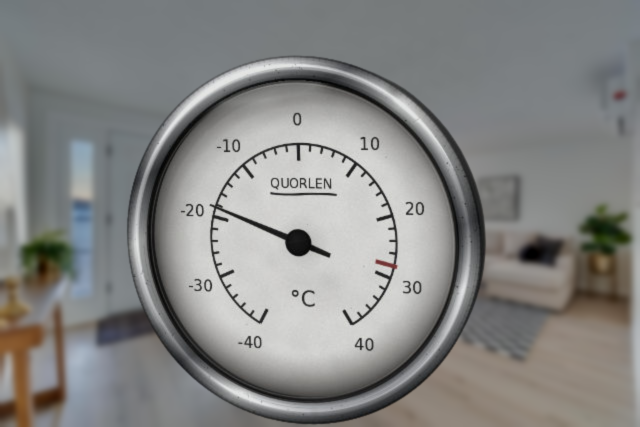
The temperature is -18 °C
